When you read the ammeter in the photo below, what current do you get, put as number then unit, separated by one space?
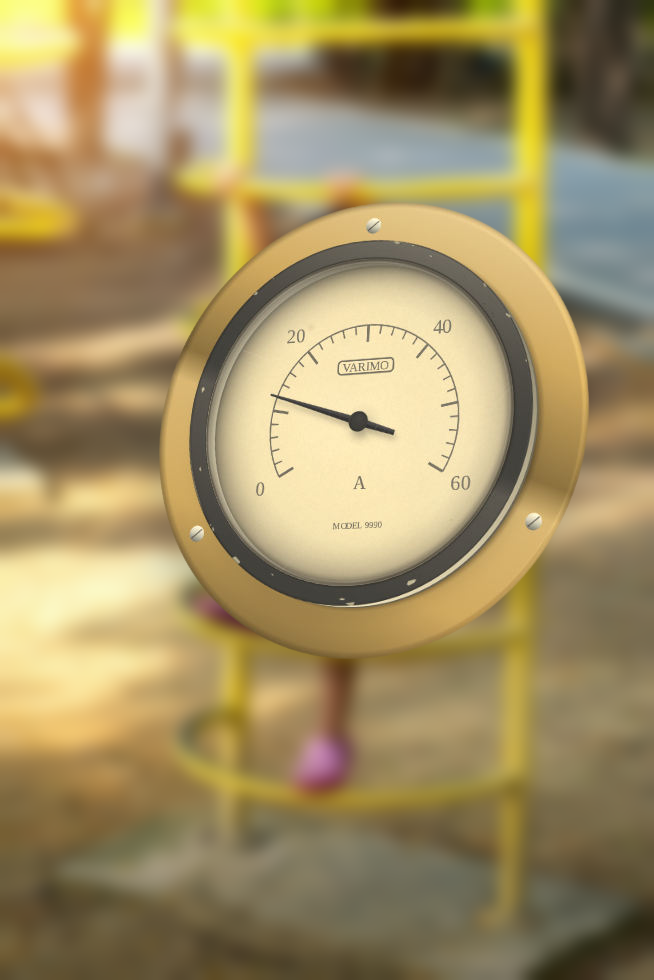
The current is 12 A
